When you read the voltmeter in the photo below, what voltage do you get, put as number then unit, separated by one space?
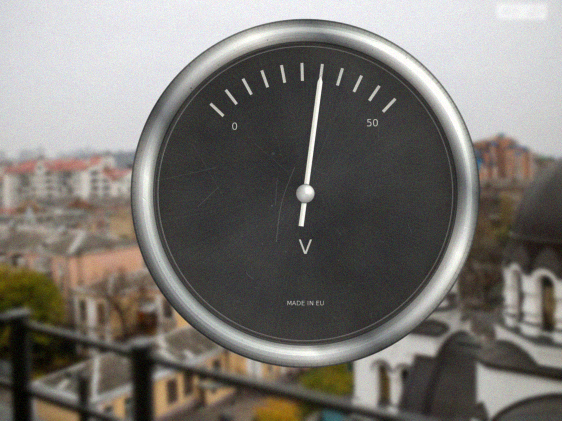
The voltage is 30 V
